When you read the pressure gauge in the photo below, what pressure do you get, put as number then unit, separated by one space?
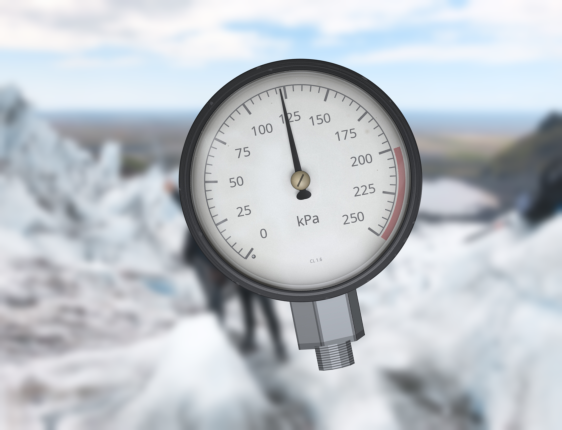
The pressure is 122.5 kPa
